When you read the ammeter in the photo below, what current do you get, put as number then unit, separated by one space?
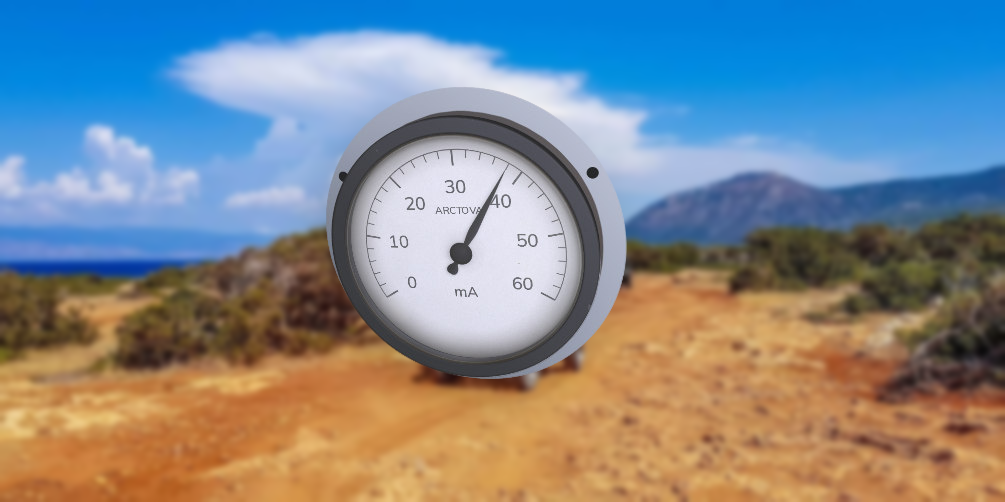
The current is 38 mA
